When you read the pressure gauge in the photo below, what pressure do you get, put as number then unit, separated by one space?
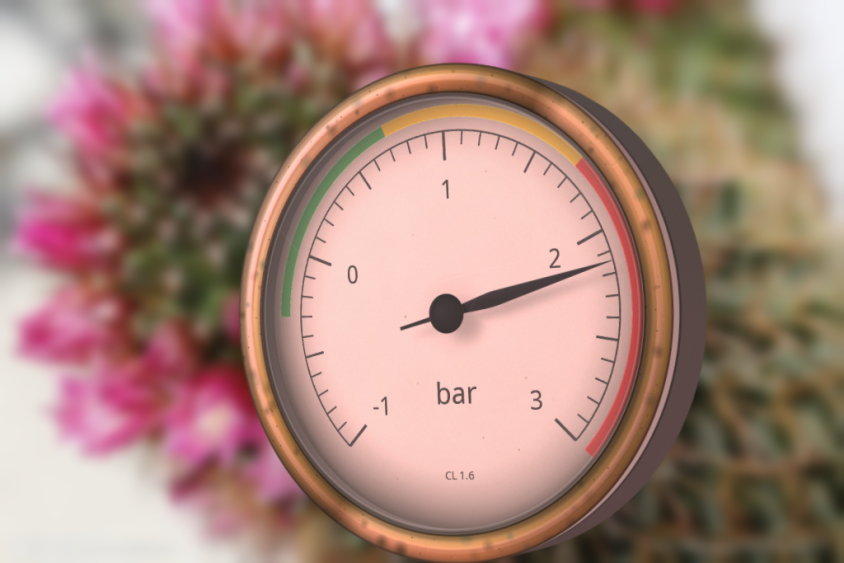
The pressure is 2.15 bar
